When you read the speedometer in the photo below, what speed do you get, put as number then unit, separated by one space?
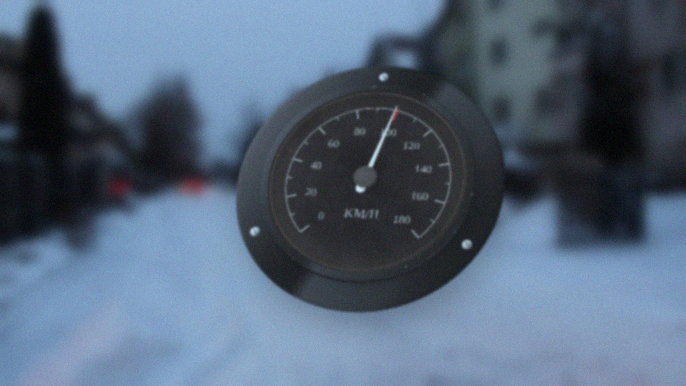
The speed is 100 km/h
